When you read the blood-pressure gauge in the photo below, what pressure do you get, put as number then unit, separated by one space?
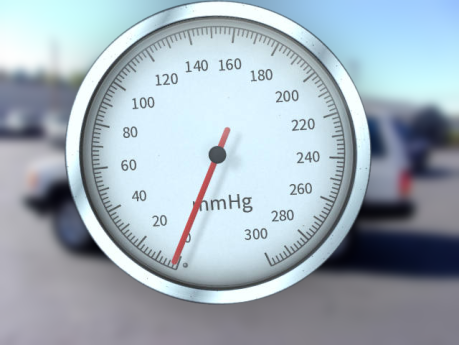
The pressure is 2 mmHg
